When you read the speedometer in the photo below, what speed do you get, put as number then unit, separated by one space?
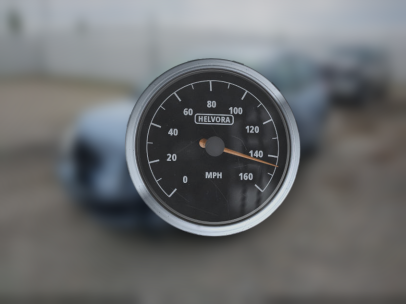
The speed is 145 mph
